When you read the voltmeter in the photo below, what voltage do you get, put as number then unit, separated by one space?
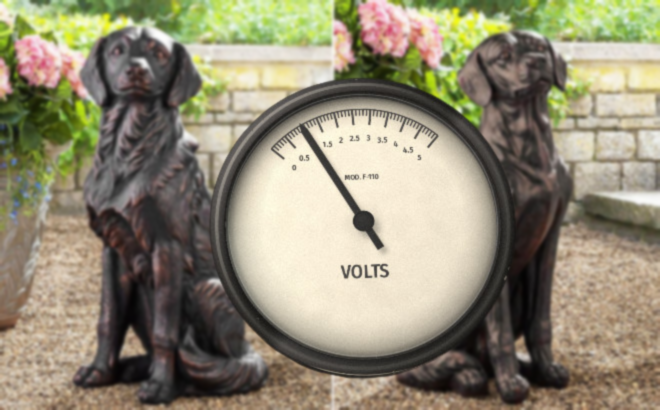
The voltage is 1 V
